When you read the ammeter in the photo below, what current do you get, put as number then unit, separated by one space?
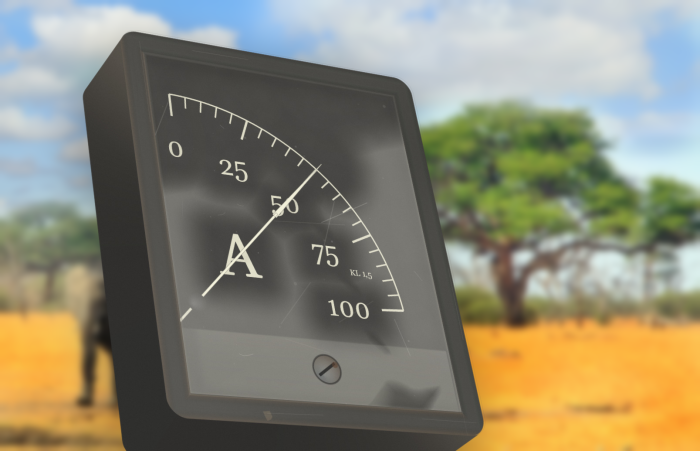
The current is 50 A
